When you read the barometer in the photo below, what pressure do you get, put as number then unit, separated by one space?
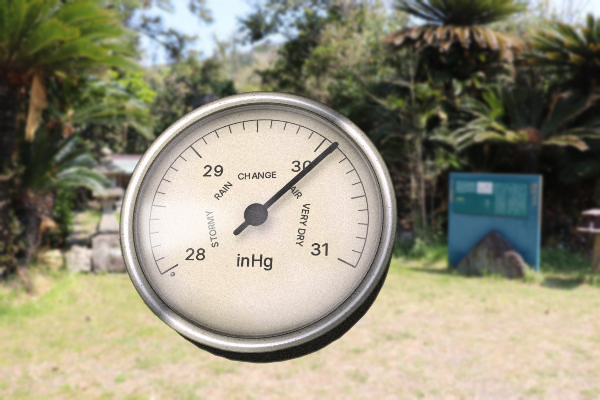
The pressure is 30.1 inHg
